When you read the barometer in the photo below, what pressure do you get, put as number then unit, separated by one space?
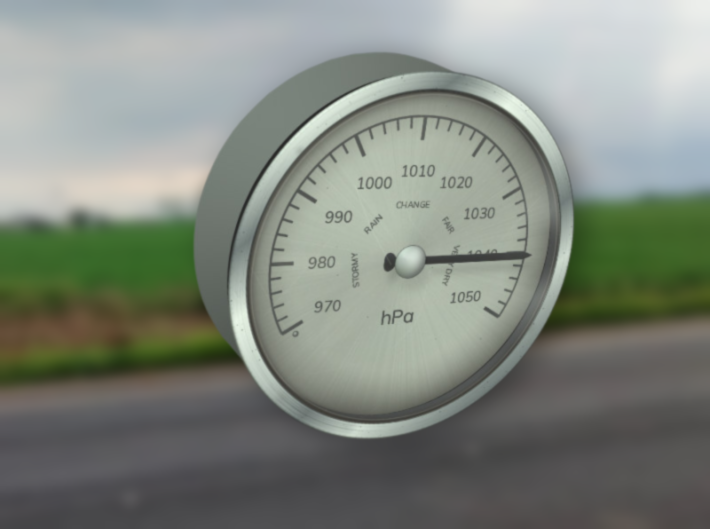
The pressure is 1040 hPa
